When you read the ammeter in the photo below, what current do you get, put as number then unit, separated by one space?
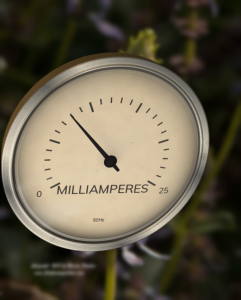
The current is 8 mA
